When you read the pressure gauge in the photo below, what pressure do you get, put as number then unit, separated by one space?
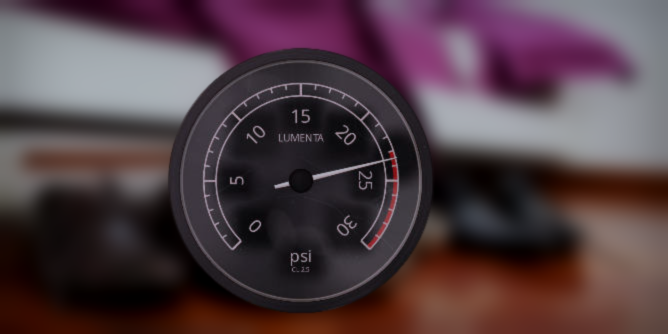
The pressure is 23.5 psi
